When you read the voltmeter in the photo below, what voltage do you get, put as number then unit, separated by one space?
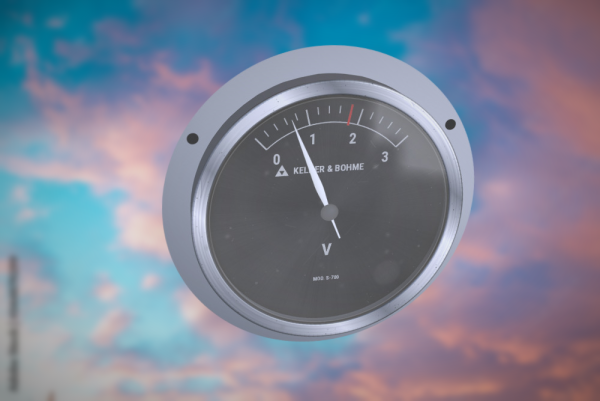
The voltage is 0.7 V
